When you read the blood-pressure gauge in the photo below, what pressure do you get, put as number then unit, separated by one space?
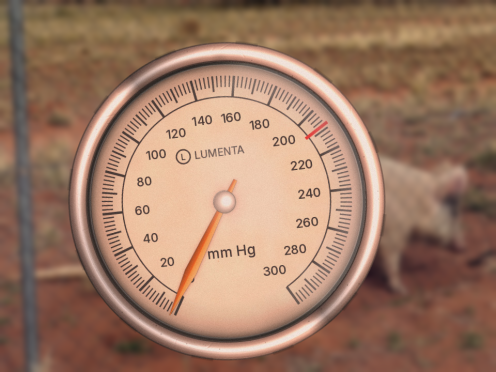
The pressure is 2 mmHg
